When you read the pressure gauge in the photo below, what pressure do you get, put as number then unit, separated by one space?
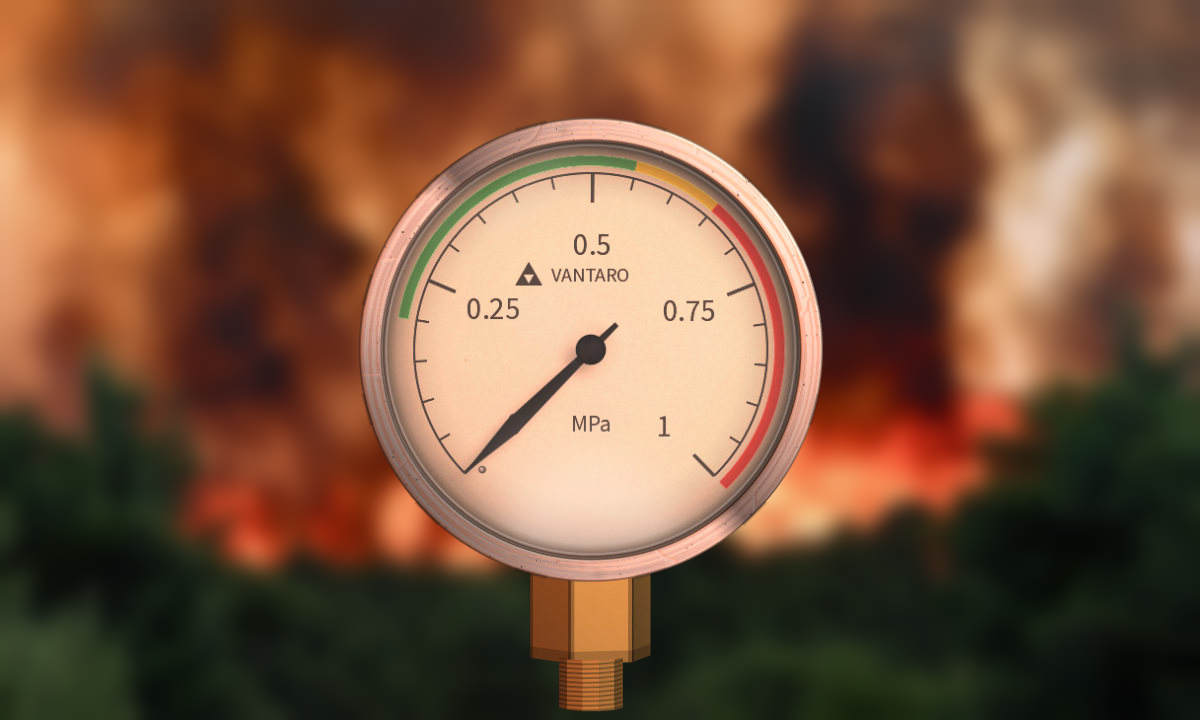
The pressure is 0 MPa
